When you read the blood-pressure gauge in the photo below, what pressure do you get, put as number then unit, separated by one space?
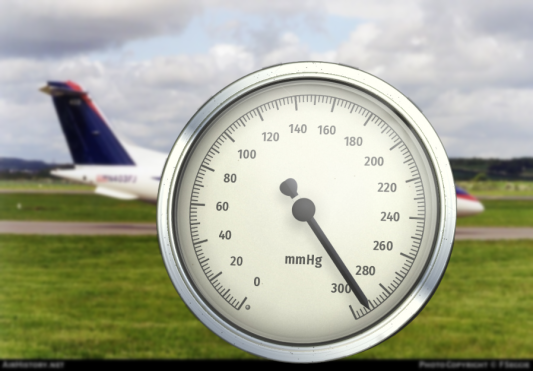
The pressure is 292 mmHg
